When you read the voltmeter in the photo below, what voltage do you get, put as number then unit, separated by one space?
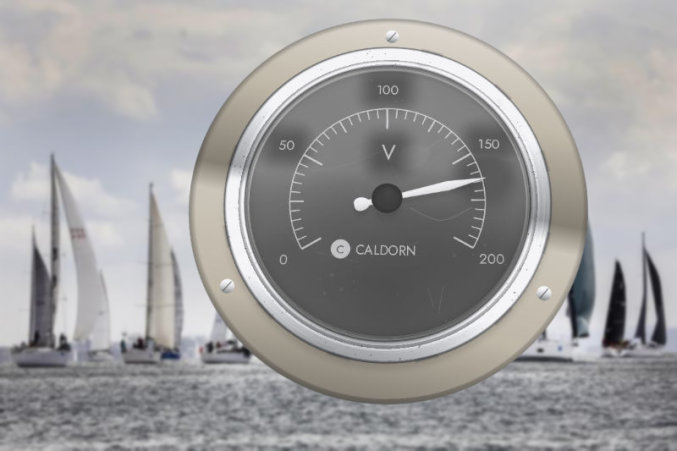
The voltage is 165 V
